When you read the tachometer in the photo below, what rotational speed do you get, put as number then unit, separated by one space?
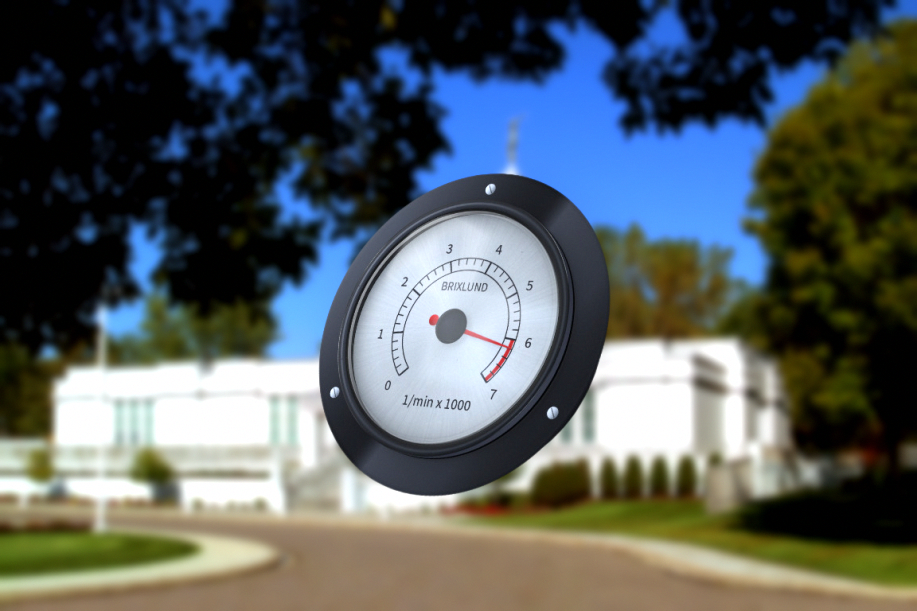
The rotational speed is 6200 rpm
